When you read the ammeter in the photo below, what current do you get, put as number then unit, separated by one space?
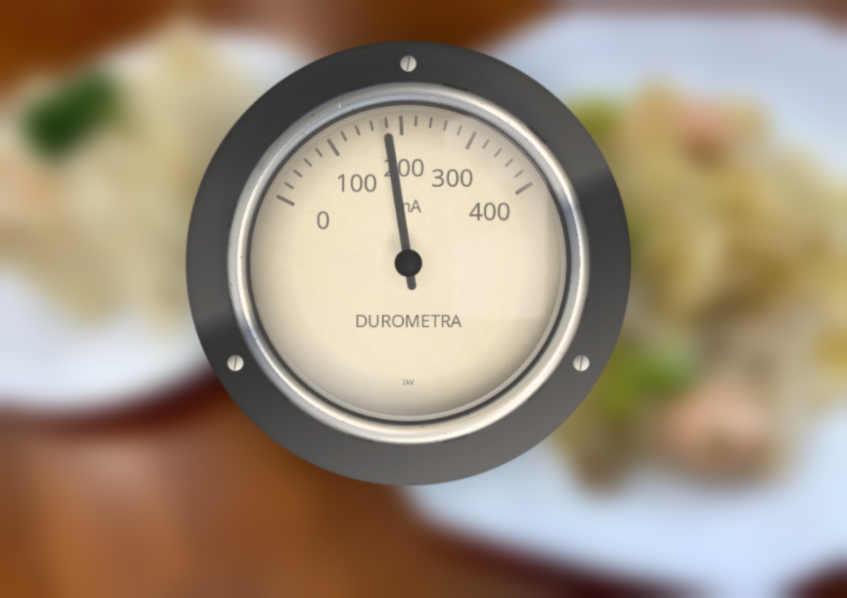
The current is 180 mA
